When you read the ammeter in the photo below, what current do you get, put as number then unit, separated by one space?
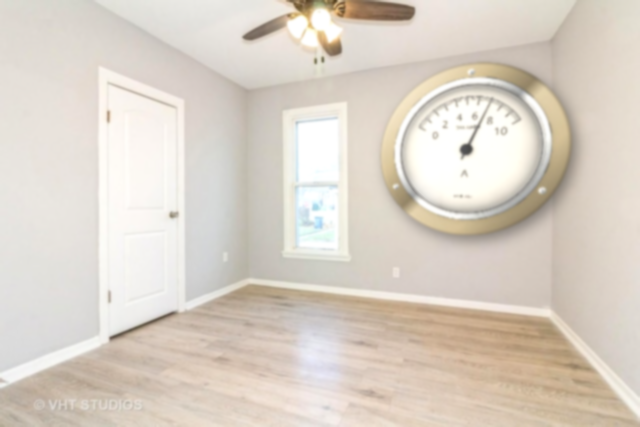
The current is 7 A
